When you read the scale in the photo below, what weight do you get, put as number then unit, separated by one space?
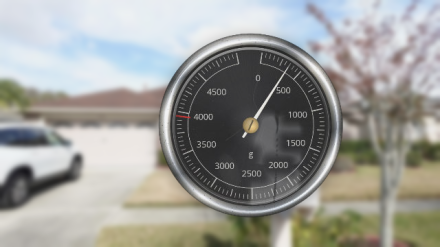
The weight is 350 g
